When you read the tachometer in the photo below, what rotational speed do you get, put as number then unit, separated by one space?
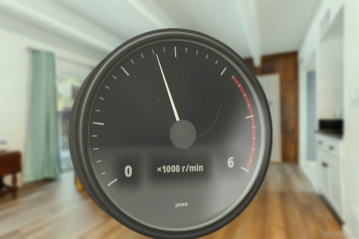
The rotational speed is 2600 rpm
